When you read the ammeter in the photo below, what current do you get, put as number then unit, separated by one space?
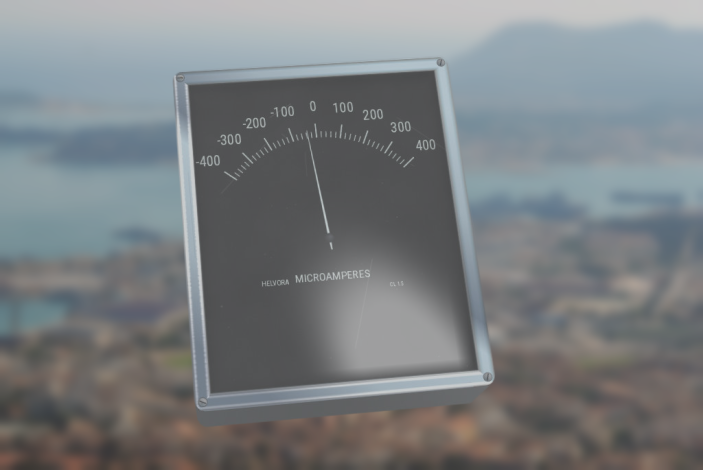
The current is -40 µA
